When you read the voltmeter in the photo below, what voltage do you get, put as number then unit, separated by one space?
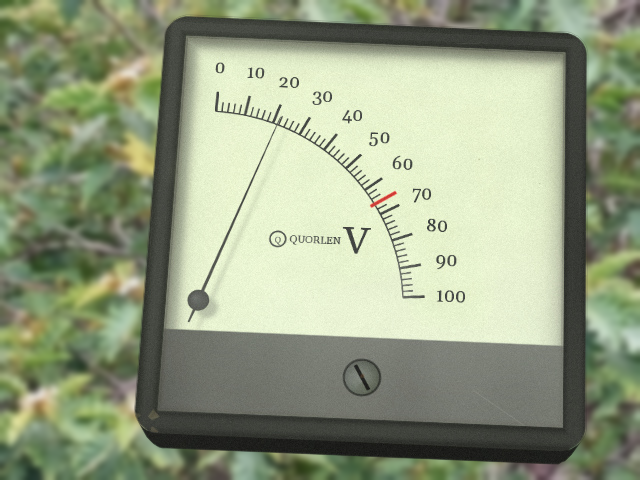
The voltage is 22 V
